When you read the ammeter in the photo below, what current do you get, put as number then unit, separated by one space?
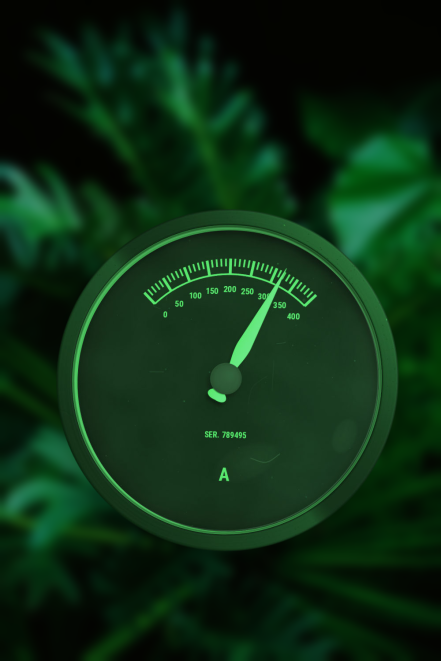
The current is 320 A
